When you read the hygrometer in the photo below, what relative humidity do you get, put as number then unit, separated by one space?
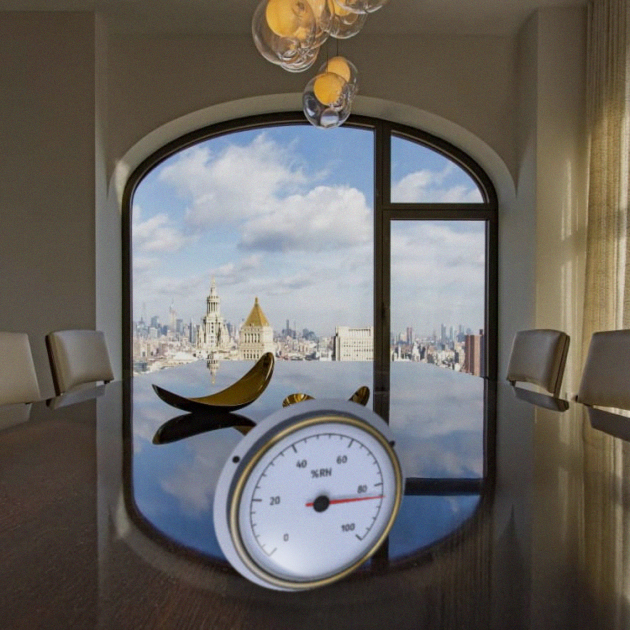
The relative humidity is 84 %
